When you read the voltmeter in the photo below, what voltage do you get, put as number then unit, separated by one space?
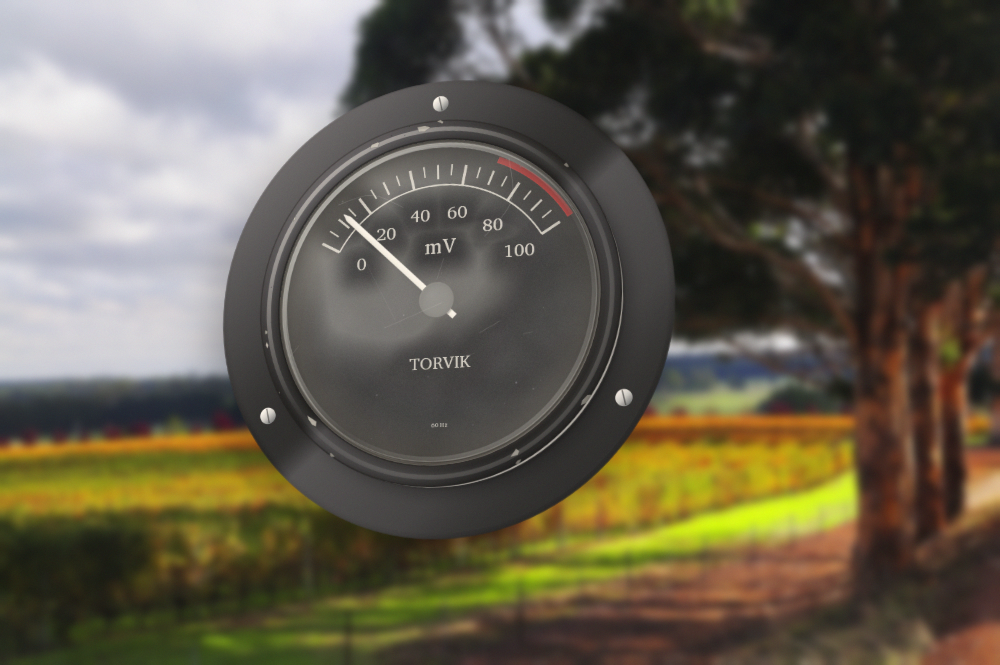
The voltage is 12.5 mV
